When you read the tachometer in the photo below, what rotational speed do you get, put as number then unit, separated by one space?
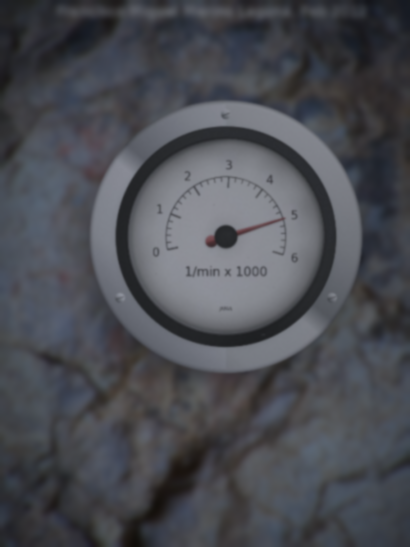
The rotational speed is 5000 rpm
